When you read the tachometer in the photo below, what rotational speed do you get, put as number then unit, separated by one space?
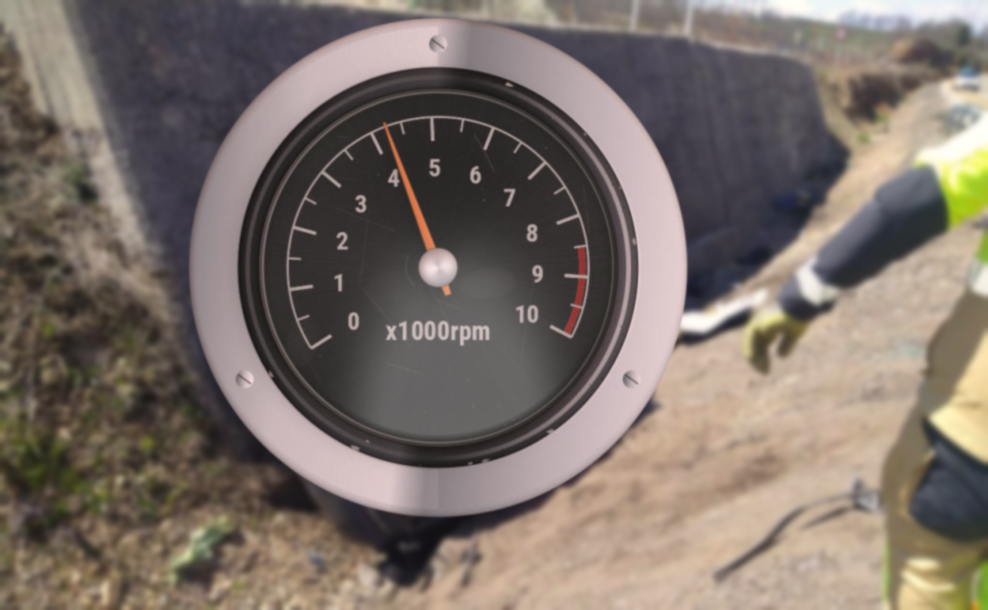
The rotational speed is 4250 rpm
